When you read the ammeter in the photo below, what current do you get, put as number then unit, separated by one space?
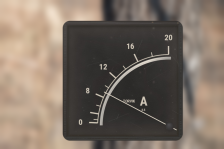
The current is 9 A
